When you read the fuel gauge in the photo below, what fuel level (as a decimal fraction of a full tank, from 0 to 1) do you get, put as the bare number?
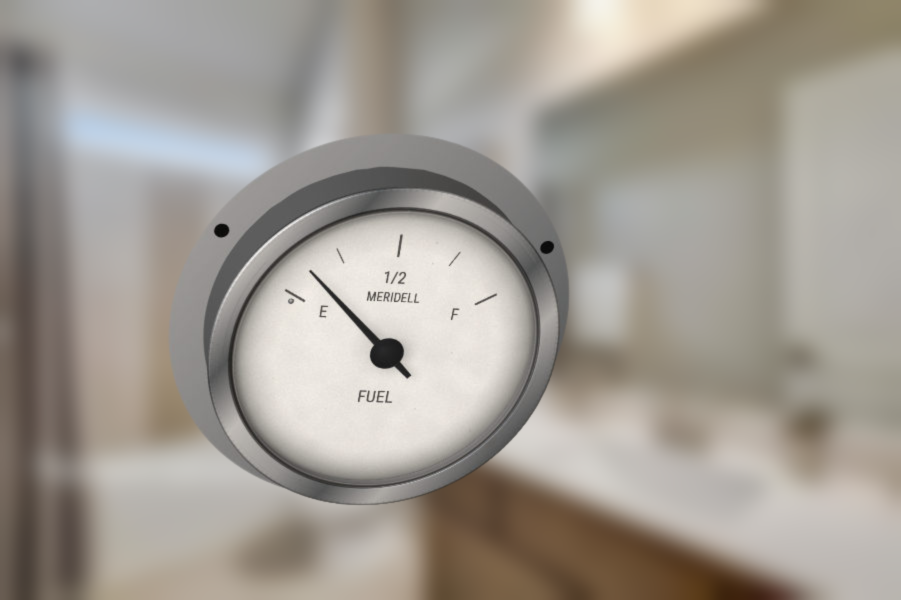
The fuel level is 0.125
